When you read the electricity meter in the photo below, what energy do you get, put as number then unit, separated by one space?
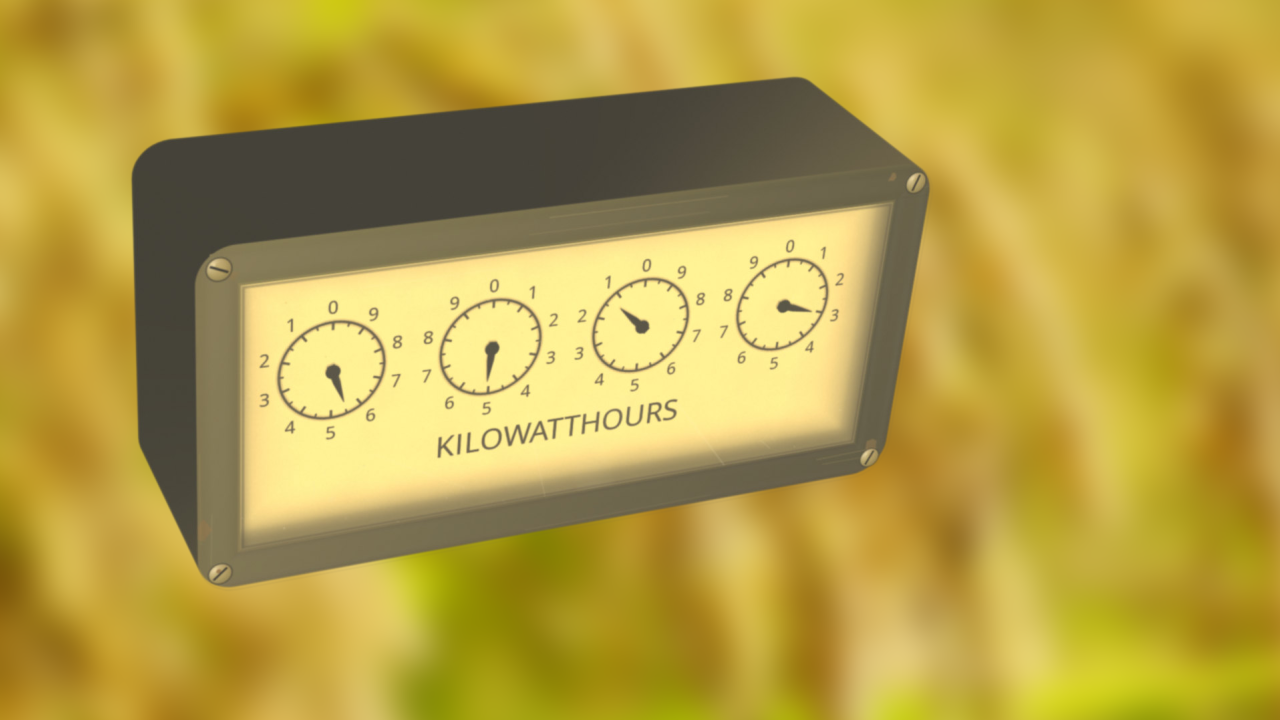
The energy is 5513 kWh
